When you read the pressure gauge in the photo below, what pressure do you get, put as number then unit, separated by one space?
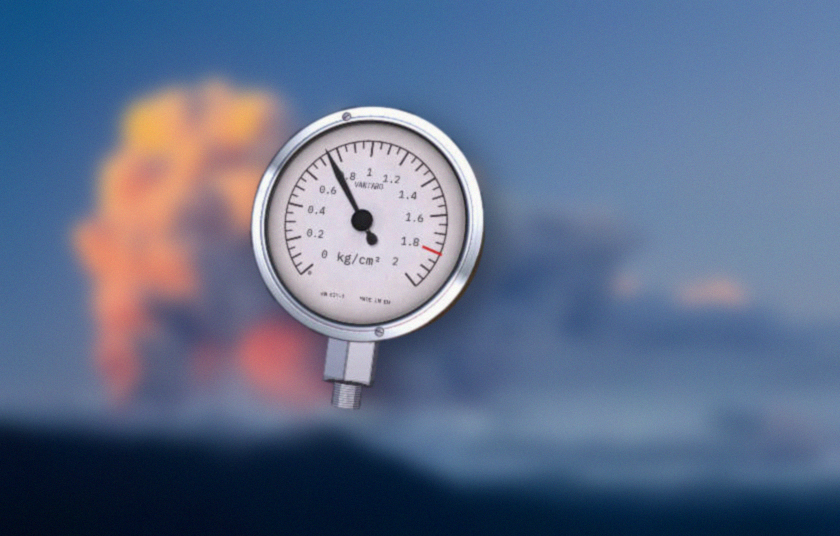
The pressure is 0.75 kg/cm²
